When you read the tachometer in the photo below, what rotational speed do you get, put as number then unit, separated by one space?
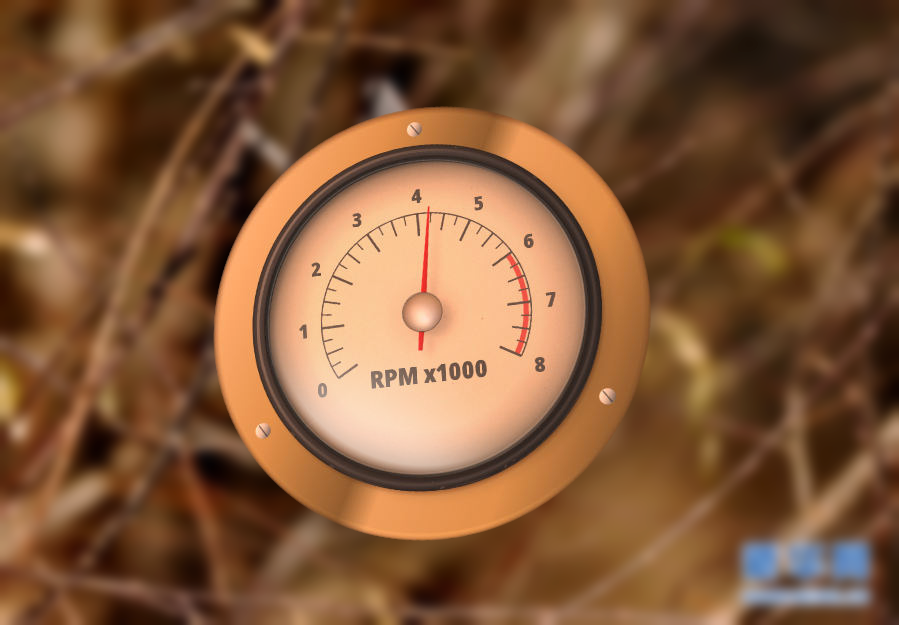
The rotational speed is 4250 rpm
